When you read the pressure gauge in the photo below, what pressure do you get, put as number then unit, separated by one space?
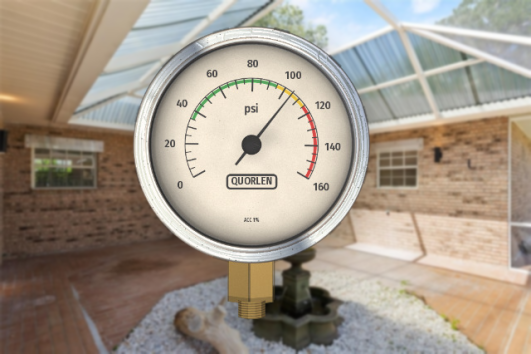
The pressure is 105 psi
